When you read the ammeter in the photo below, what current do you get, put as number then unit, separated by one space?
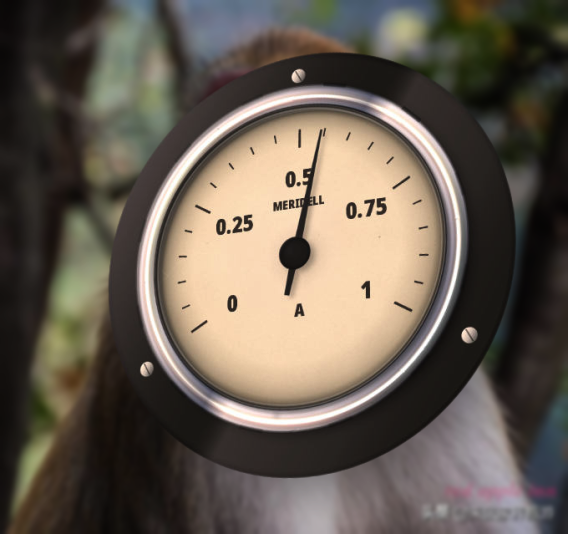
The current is 0.55 A
